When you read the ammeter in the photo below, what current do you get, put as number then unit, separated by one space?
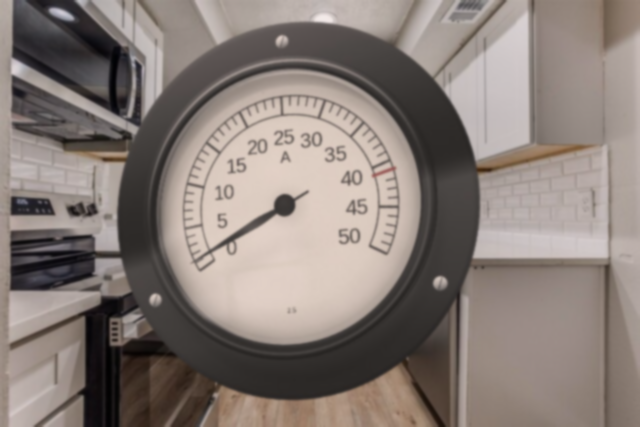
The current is 1 A
